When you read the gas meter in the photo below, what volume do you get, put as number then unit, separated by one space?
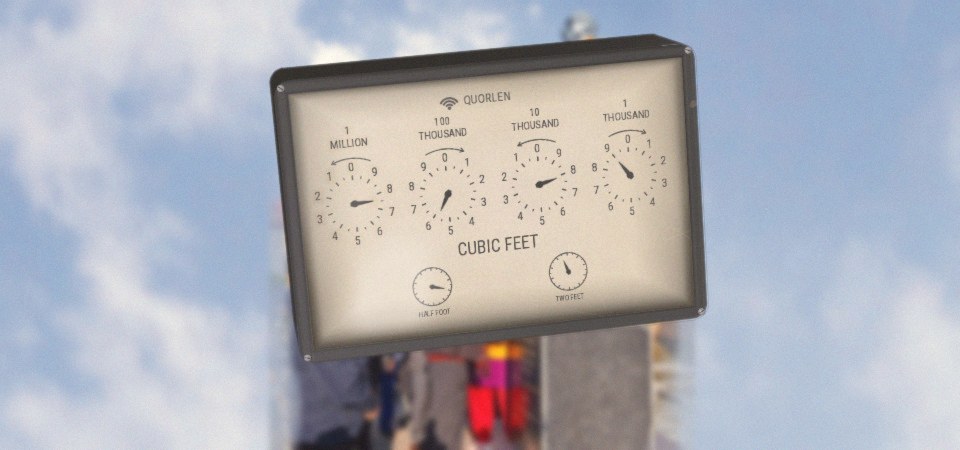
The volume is 757900 ft³
